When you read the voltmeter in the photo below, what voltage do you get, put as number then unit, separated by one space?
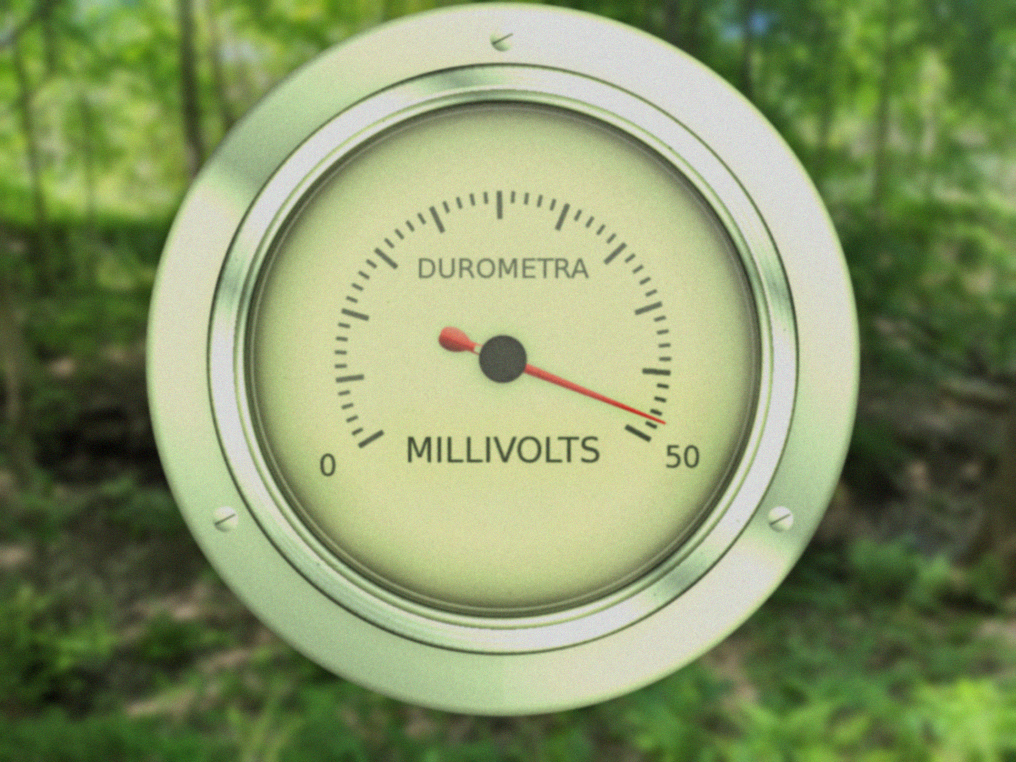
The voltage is 48.5 mV
